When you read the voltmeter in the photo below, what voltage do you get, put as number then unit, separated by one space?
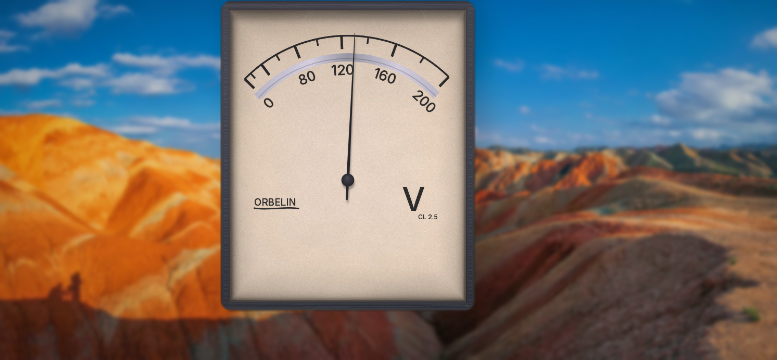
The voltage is 130 V
